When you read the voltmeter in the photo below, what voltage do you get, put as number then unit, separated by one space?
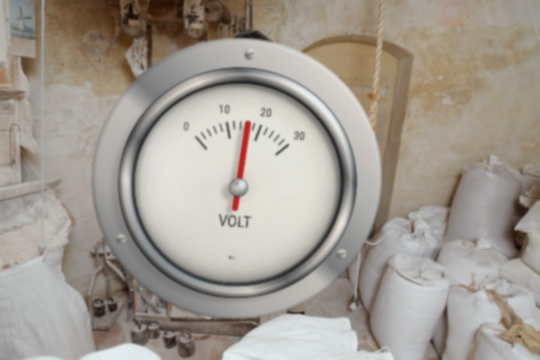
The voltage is 16 V
